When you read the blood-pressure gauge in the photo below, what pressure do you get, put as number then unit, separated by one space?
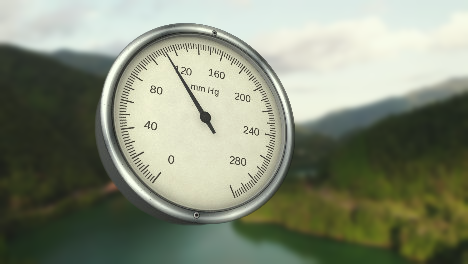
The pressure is 110 mmHg
